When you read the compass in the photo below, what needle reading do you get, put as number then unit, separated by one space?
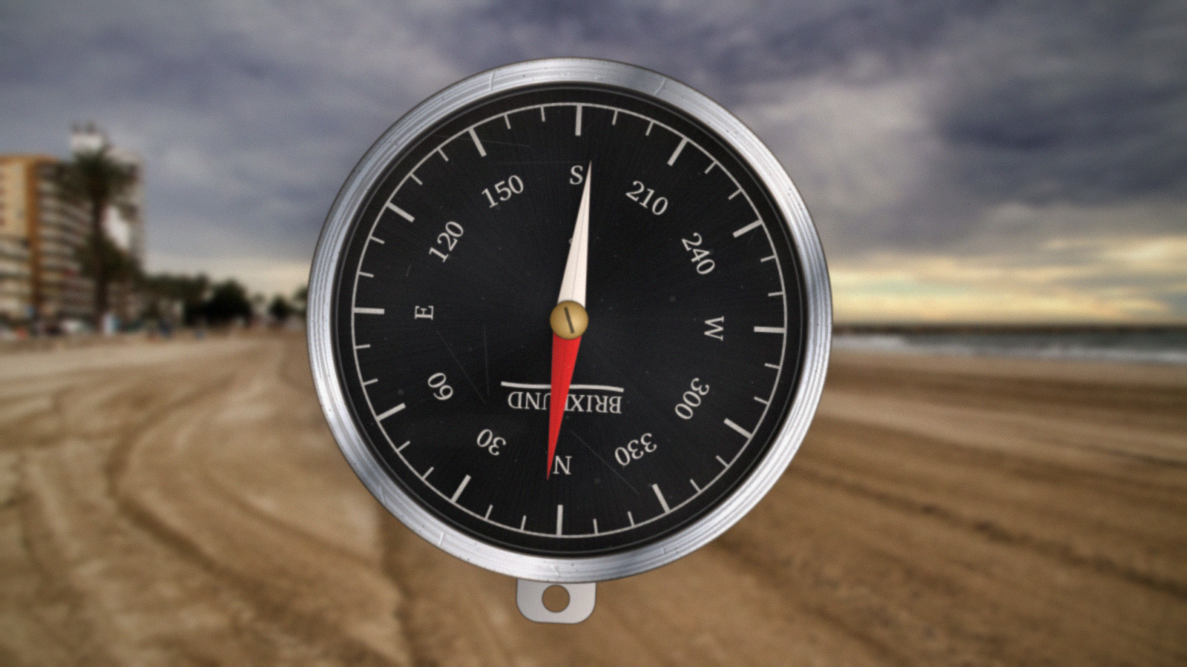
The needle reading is 5 °
